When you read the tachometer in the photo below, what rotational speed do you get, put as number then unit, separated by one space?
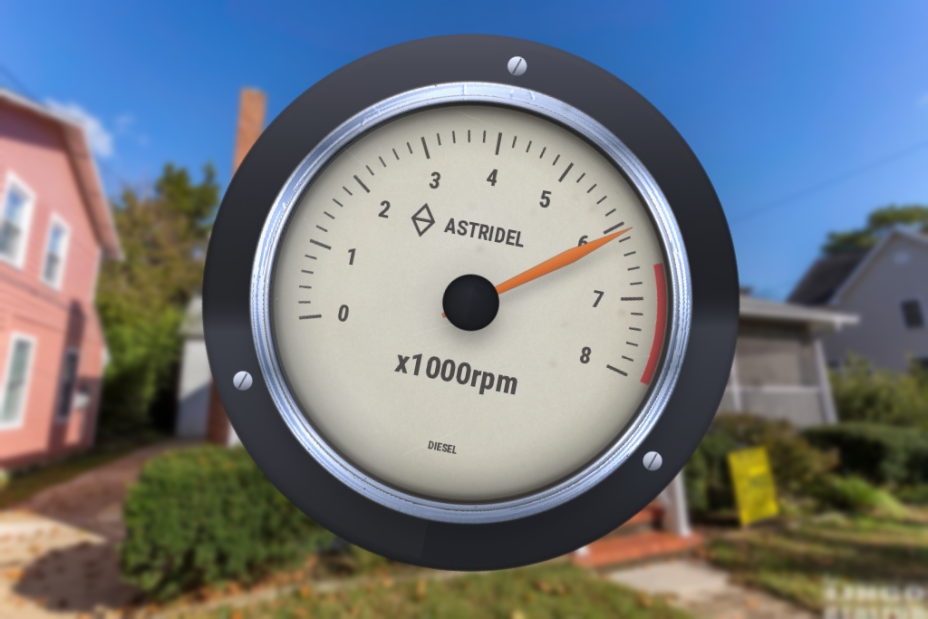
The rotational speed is 6100 rpm
